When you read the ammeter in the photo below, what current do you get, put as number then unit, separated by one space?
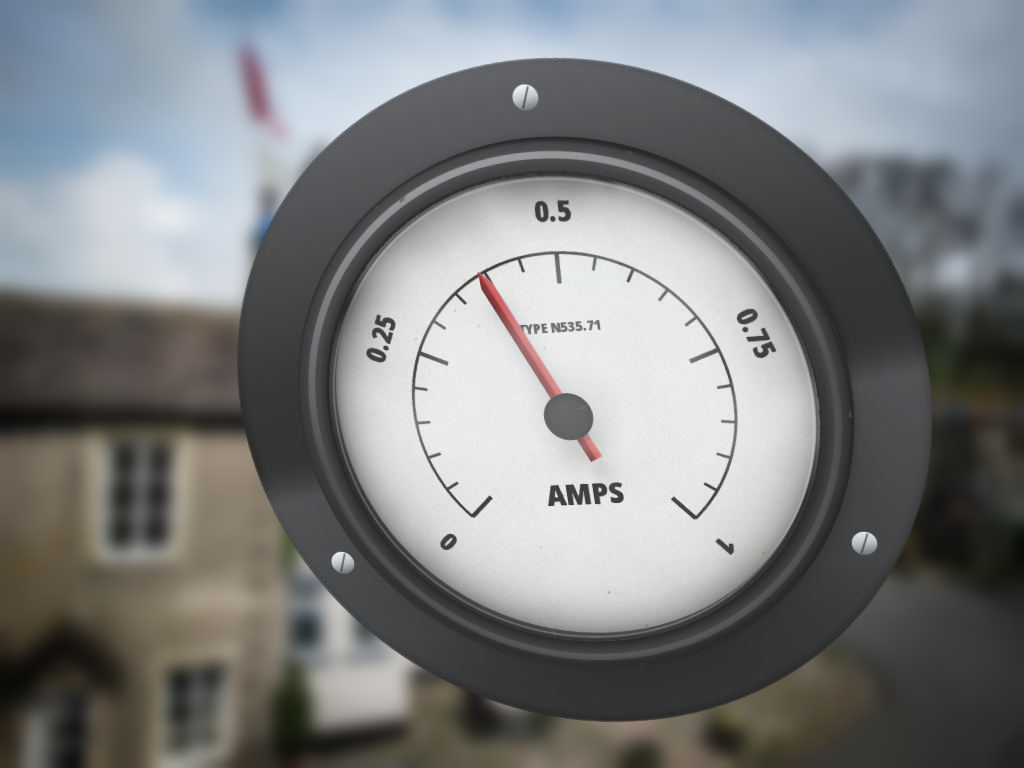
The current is 0.4 A
